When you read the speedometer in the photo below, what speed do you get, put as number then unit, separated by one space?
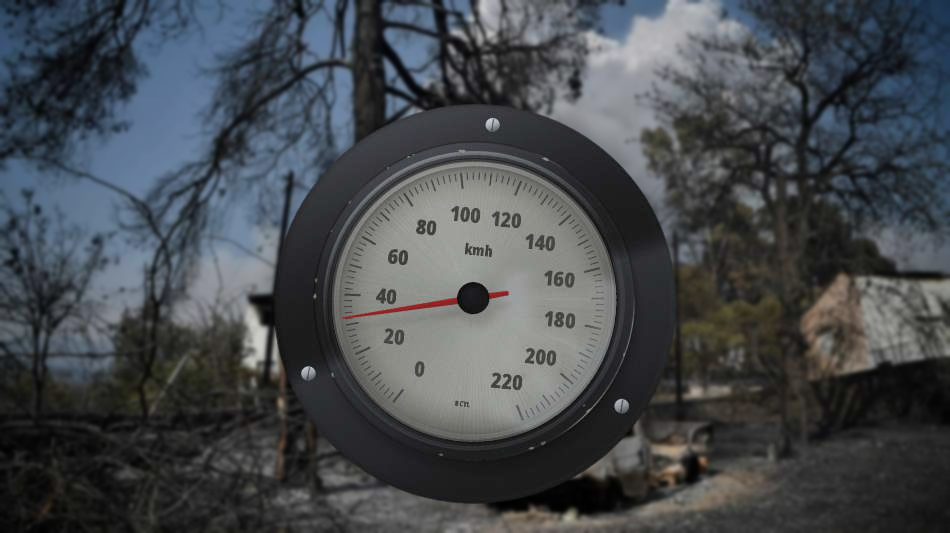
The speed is 32 km/h
